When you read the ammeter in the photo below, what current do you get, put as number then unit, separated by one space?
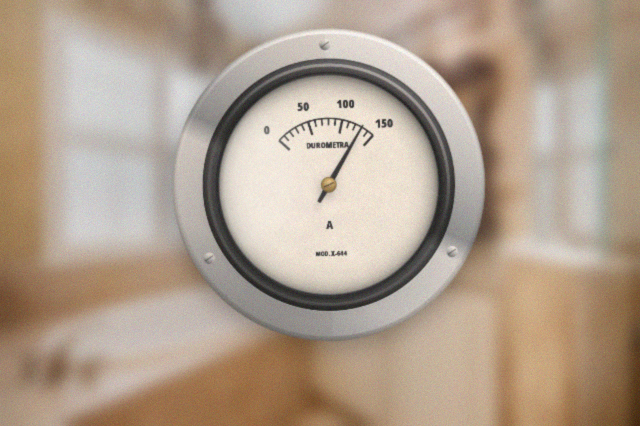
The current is 130 A
